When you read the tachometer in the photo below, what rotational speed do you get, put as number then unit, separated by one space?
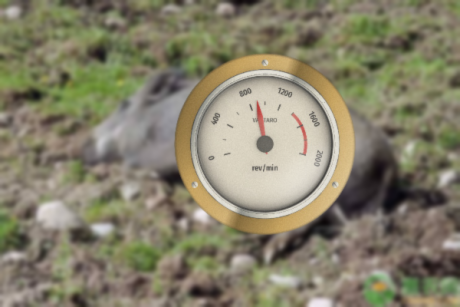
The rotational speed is 900 rpm
